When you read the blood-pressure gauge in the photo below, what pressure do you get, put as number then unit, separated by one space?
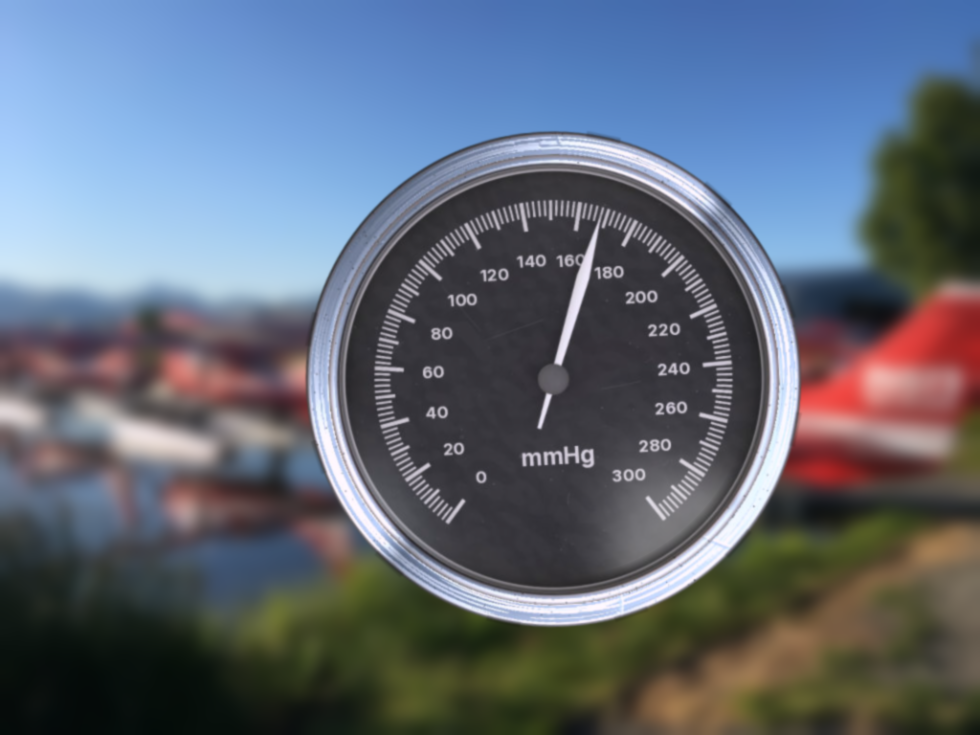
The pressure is 168 mmHg
